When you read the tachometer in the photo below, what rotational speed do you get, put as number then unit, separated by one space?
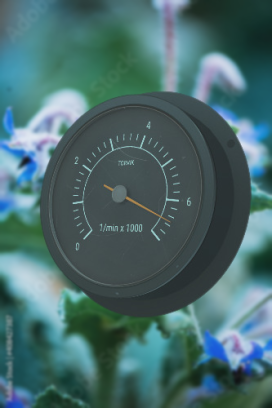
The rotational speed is 6500 rpm
